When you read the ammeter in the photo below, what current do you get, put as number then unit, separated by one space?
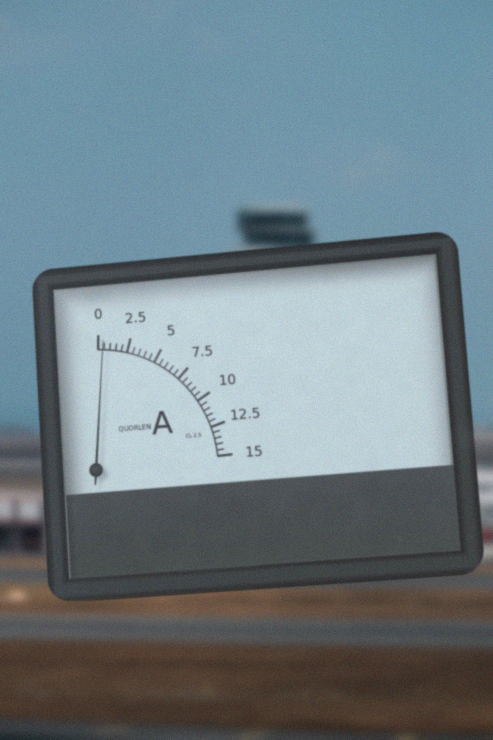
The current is 0.5 A
